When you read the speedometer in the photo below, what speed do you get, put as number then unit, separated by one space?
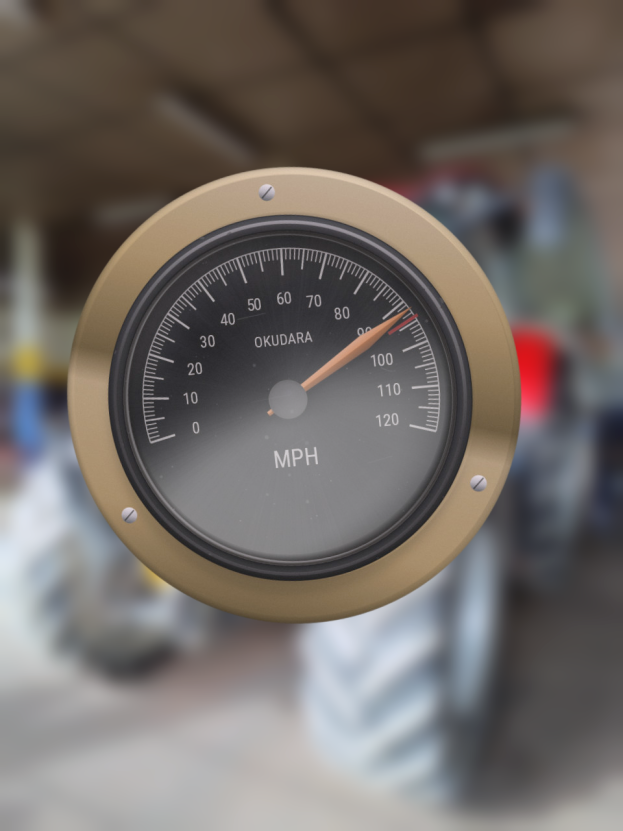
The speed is 92 mph
